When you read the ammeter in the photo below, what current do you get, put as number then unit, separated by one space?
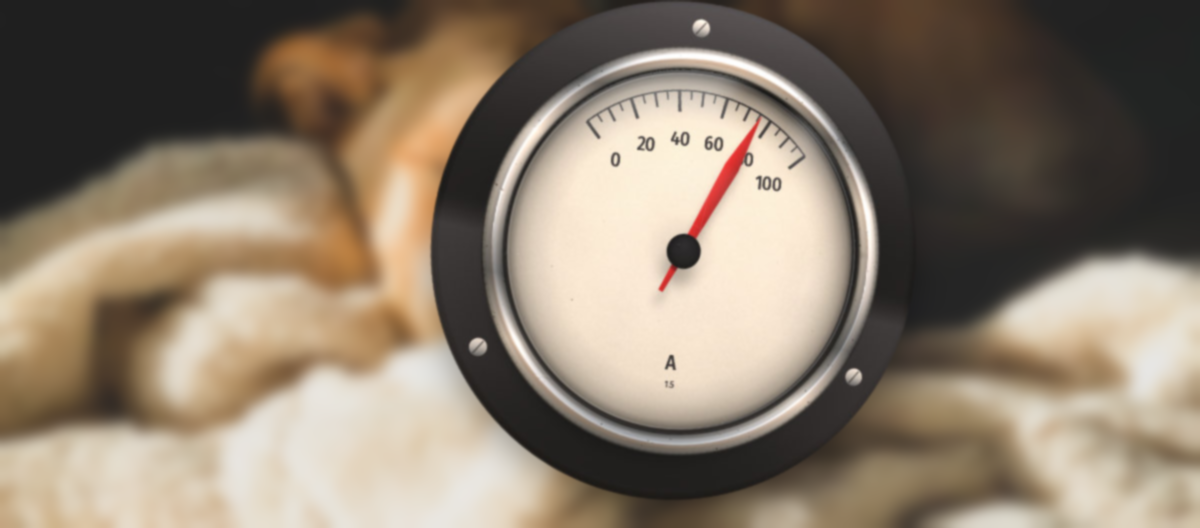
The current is 75 A
